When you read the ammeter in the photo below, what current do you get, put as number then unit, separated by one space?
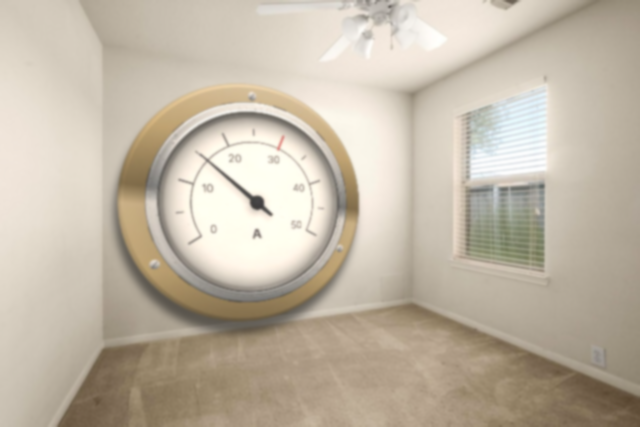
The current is 15 A
